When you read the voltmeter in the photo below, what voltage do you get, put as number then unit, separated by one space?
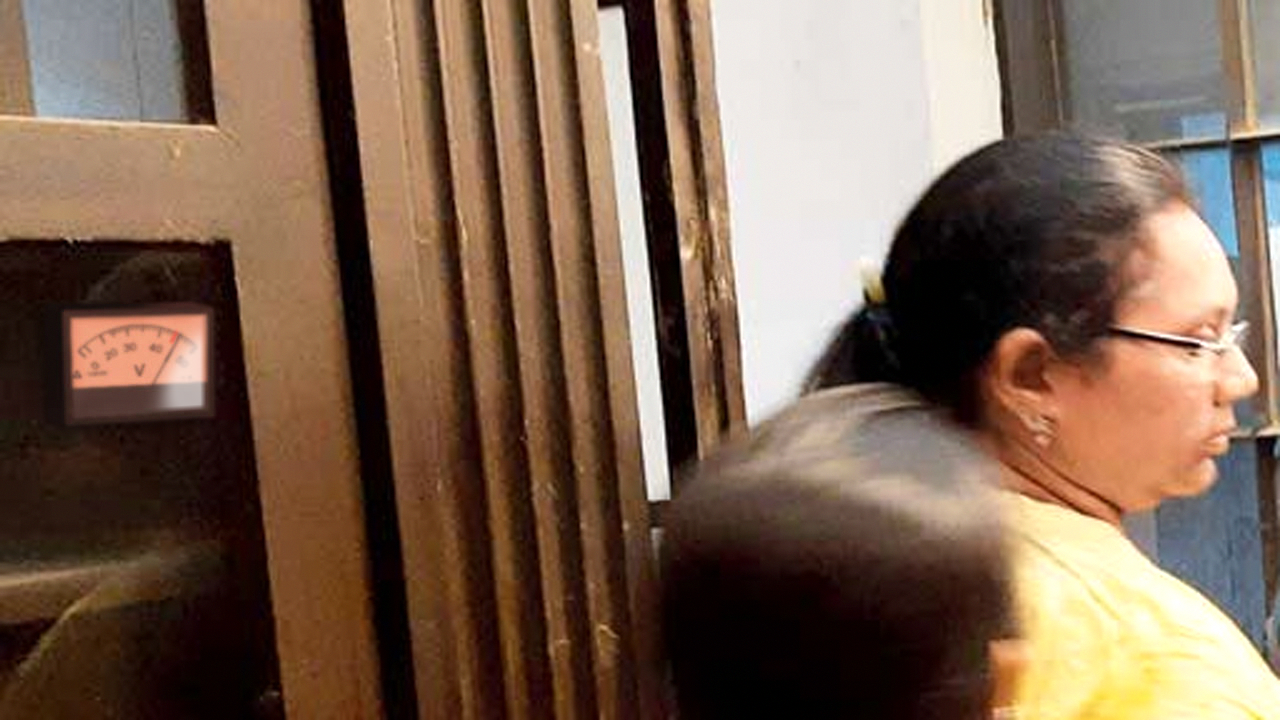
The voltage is 45 V
